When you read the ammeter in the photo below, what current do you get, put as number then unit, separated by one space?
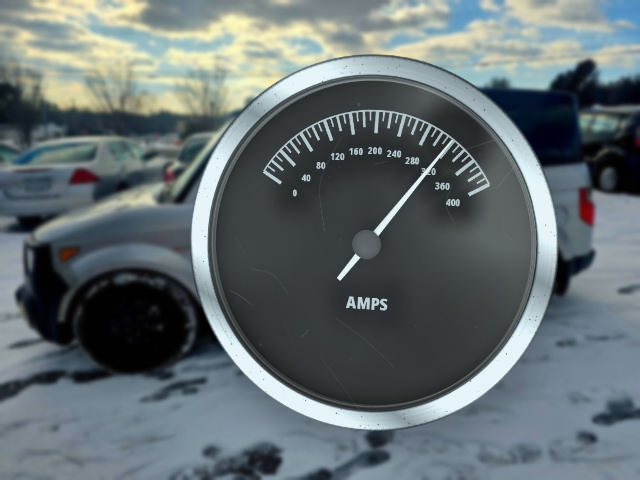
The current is 320 A
